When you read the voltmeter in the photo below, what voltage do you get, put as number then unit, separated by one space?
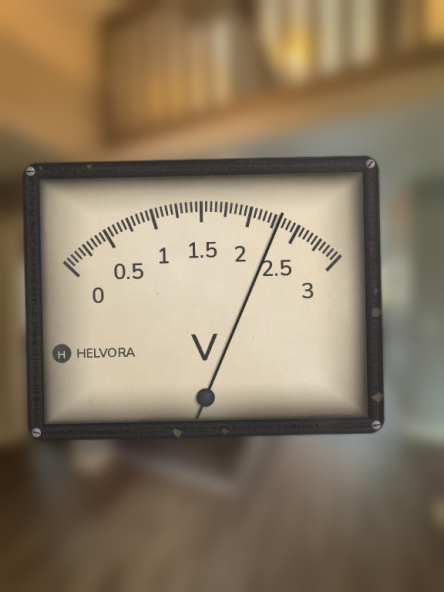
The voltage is 2.3 V
